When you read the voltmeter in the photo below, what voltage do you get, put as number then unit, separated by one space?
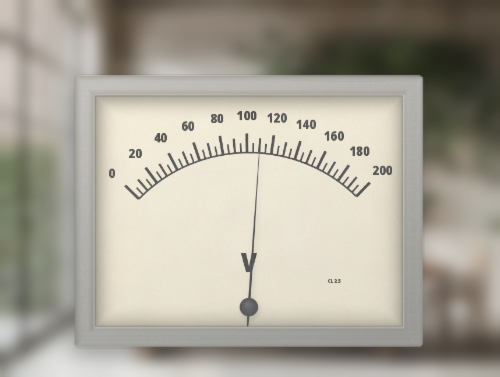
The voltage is 110 V
